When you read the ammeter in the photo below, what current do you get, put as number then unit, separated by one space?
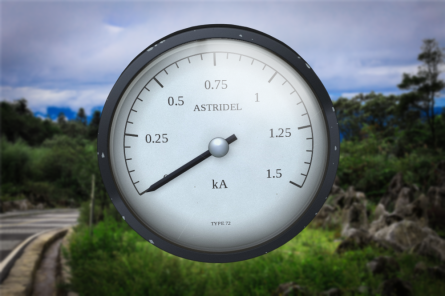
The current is 0 kA
